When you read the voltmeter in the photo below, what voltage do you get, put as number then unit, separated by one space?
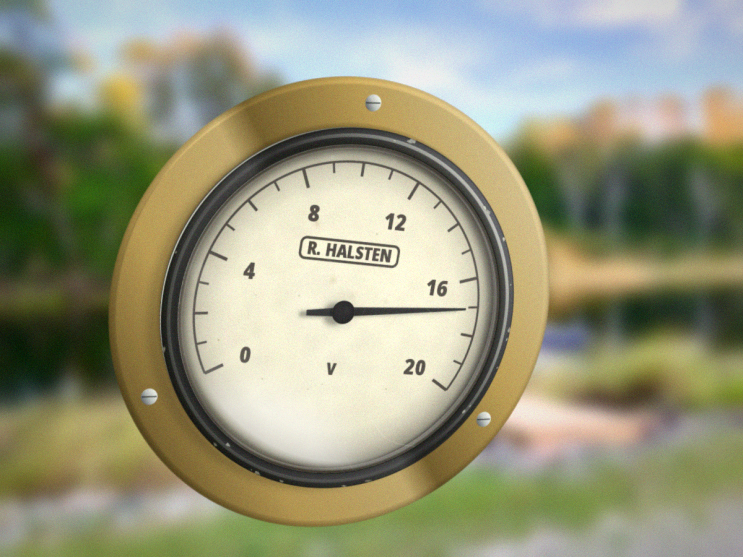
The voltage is 17 V
